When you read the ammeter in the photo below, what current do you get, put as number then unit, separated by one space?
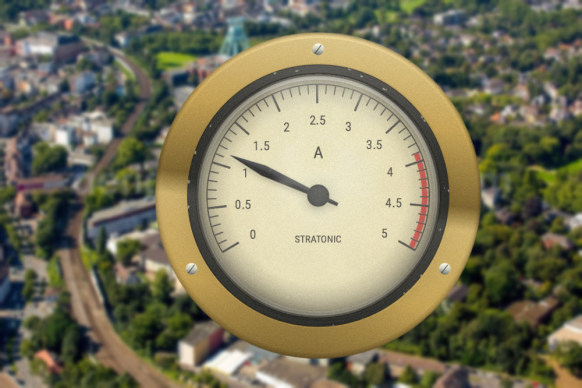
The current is 1.15 A
